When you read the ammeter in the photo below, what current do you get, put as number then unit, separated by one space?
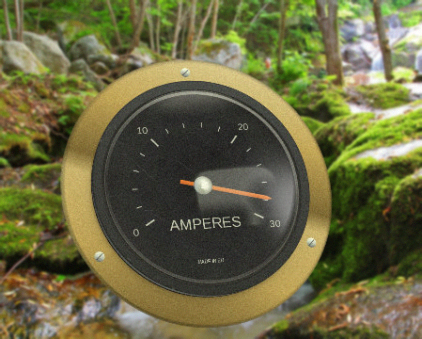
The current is 28 A
